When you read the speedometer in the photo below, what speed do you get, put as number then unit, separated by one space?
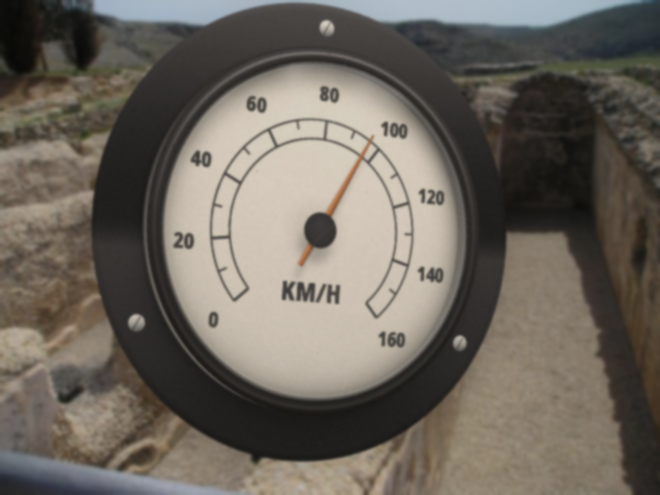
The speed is 95 km/h
